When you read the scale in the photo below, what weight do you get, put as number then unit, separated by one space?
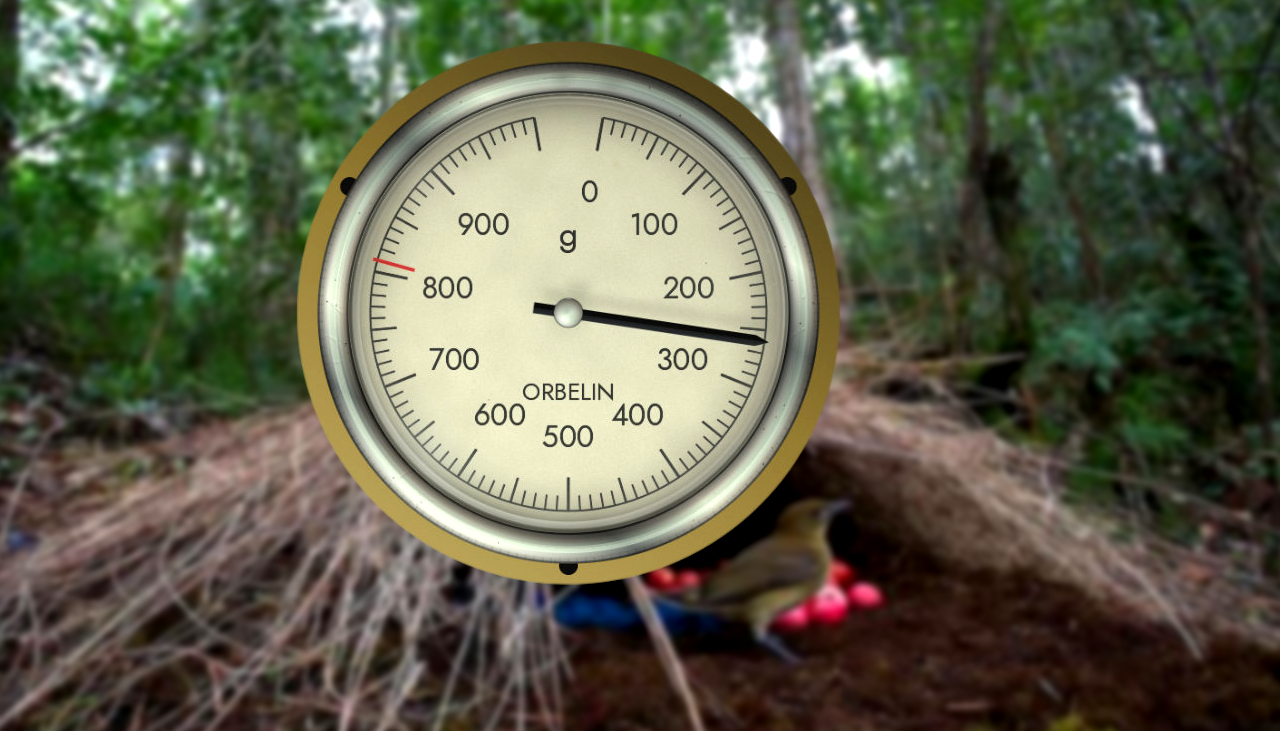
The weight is 260 g
